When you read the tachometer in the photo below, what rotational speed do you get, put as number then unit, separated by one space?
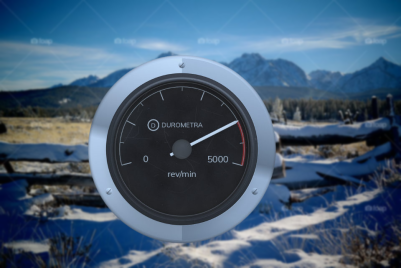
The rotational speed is 4000 rpm
